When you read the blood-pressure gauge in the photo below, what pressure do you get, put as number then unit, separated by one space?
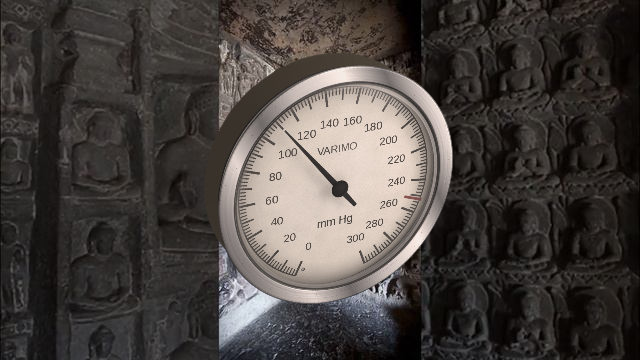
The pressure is 110 mmHg
